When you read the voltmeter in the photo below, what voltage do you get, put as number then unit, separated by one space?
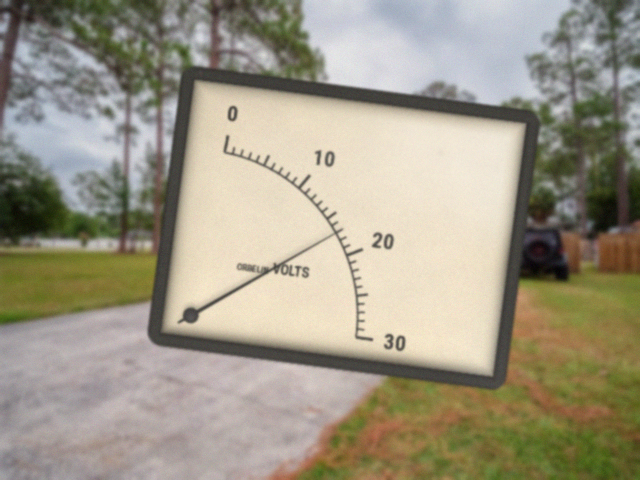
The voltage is 17 V
